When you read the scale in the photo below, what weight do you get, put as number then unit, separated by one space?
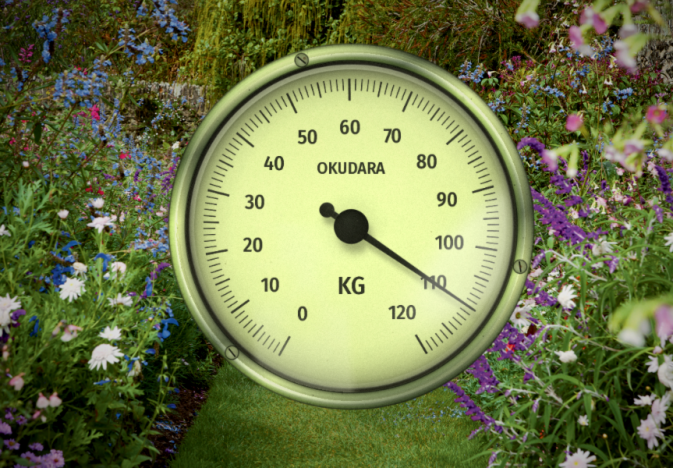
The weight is 110 kg
